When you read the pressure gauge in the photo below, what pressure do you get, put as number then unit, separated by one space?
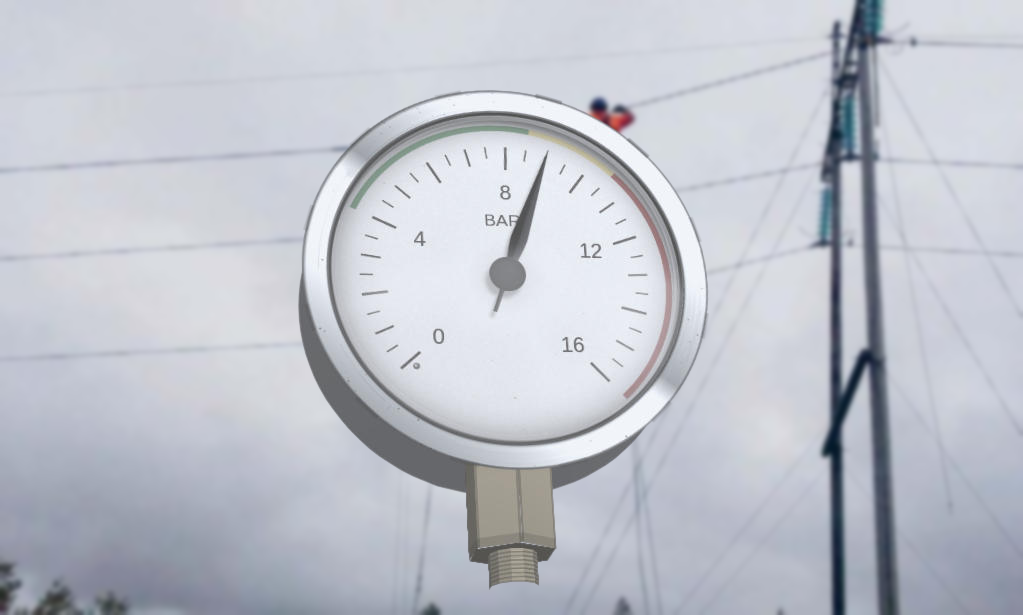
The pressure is 9 bar
